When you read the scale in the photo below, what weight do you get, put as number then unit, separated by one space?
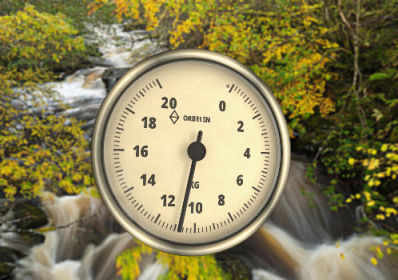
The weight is 10.8 kg
